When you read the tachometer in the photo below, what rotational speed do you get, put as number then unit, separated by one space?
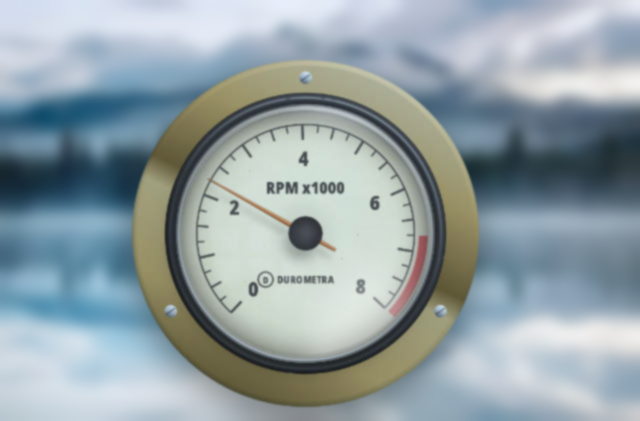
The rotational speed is 2250 rpm
